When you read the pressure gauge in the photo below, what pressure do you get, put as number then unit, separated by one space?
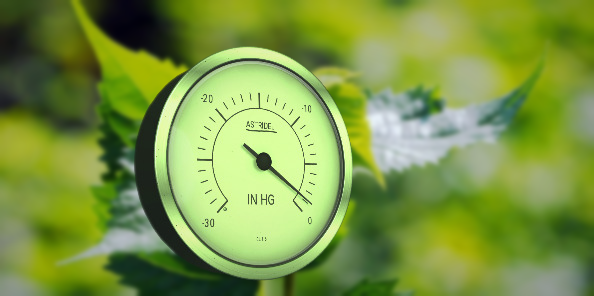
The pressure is -1 inHg
